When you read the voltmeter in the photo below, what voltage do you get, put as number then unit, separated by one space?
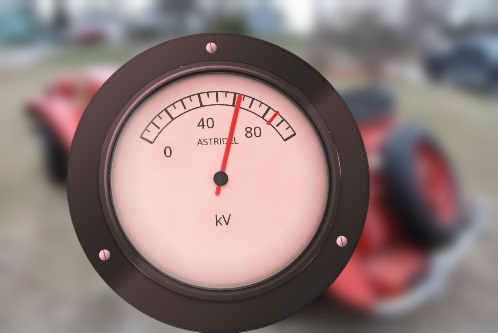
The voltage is 62.5 kV
